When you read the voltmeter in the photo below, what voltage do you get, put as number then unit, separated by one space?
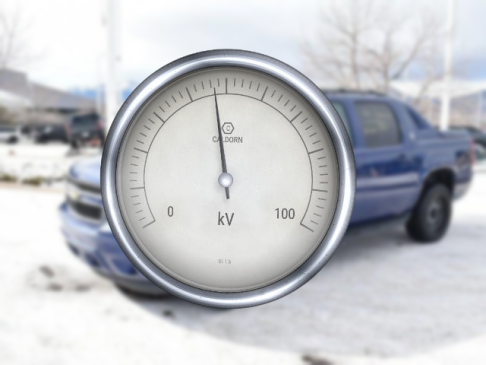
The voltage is 47 kV
